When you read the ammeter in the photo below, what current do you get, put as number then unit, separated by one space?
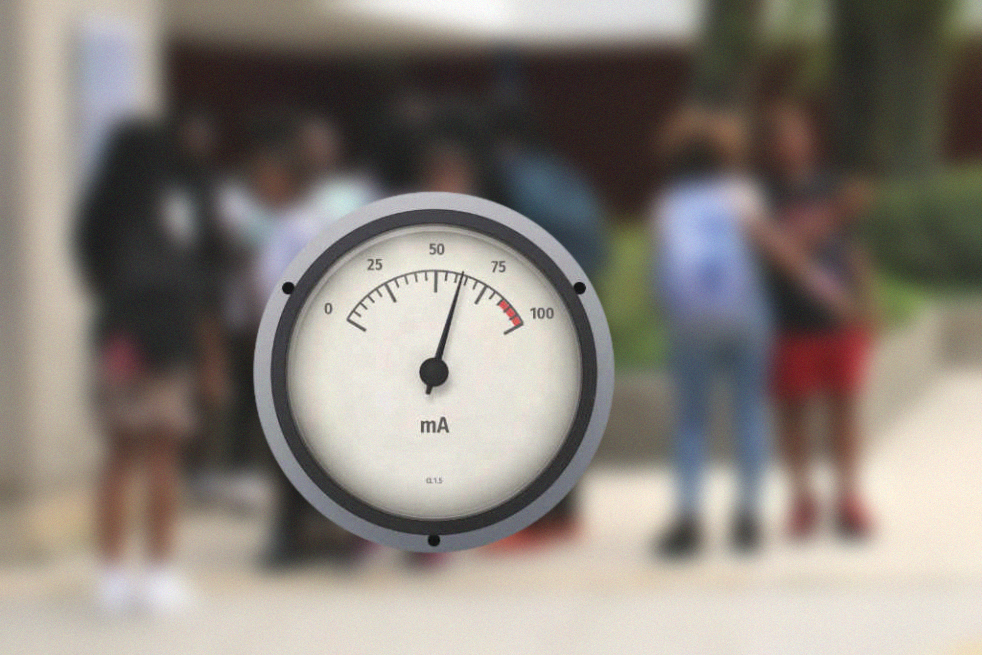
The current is 62.5 mA
